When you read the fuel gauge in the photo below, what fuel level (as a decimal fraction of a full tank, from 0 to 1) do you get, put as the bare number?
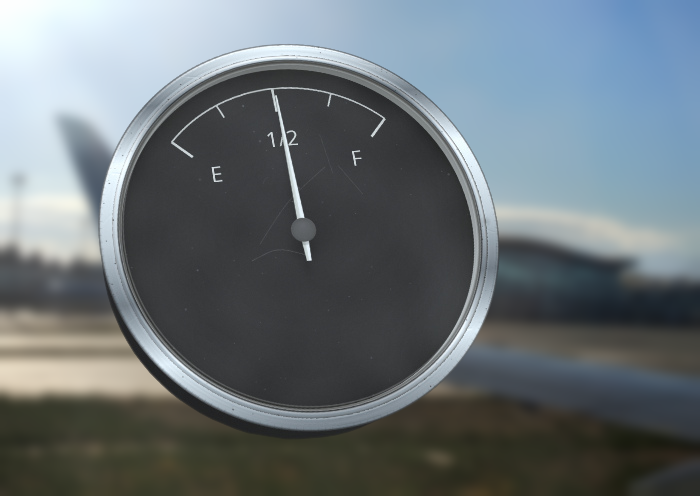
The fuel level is 0.5
